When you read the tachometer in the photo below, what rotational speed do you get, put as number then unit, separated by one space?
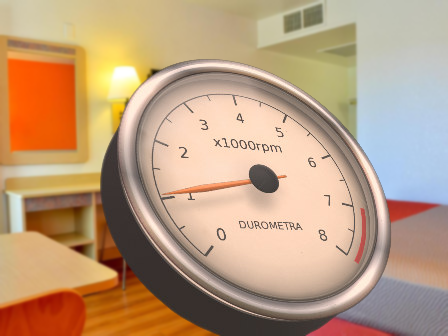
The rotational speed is 1000 rpm
